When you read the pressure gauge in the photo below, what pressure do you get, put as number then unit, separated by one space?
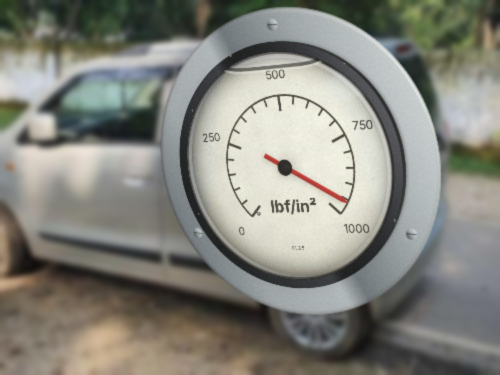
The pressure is 950 psi
